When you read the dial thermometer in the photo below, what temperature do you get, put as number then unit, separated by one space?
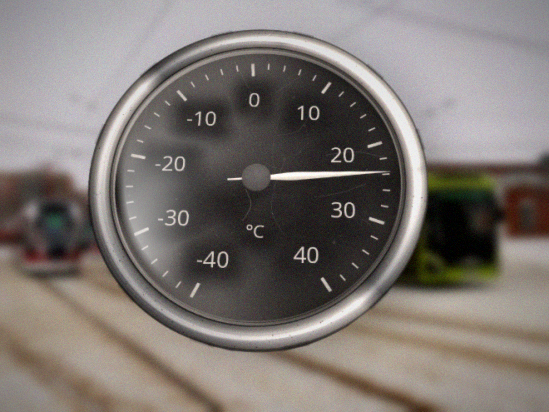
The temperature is 24 °C
